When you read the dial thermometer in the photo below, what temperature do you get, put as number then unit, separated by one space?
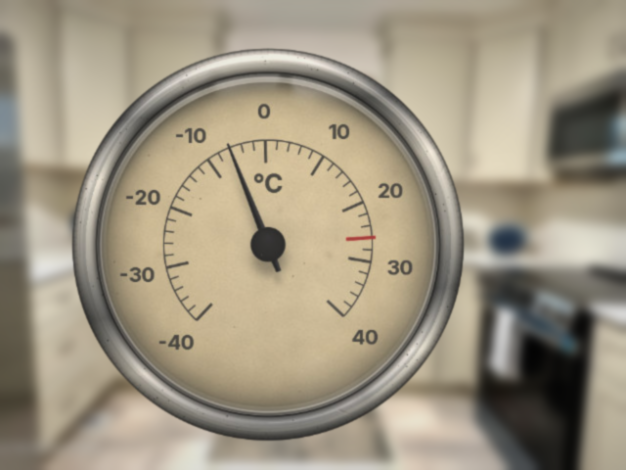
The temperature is -6 °C
